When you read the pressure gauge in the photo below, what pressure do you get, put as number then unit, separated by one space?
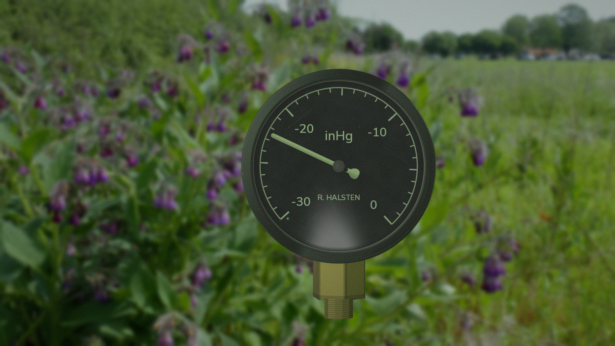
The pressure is -22.5 inHg
